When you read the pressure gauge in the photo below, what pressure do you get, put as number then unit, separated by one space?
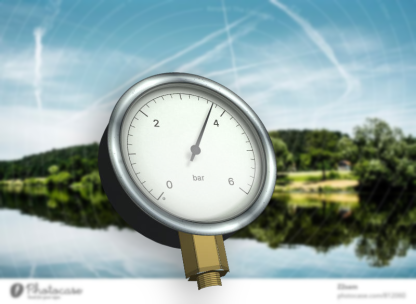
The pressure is 3.7 bar
